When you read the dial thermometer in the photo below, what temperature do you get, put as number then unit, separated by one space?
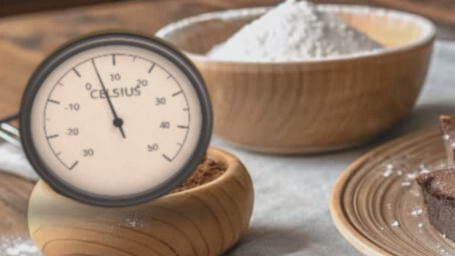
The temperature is 5 °C
